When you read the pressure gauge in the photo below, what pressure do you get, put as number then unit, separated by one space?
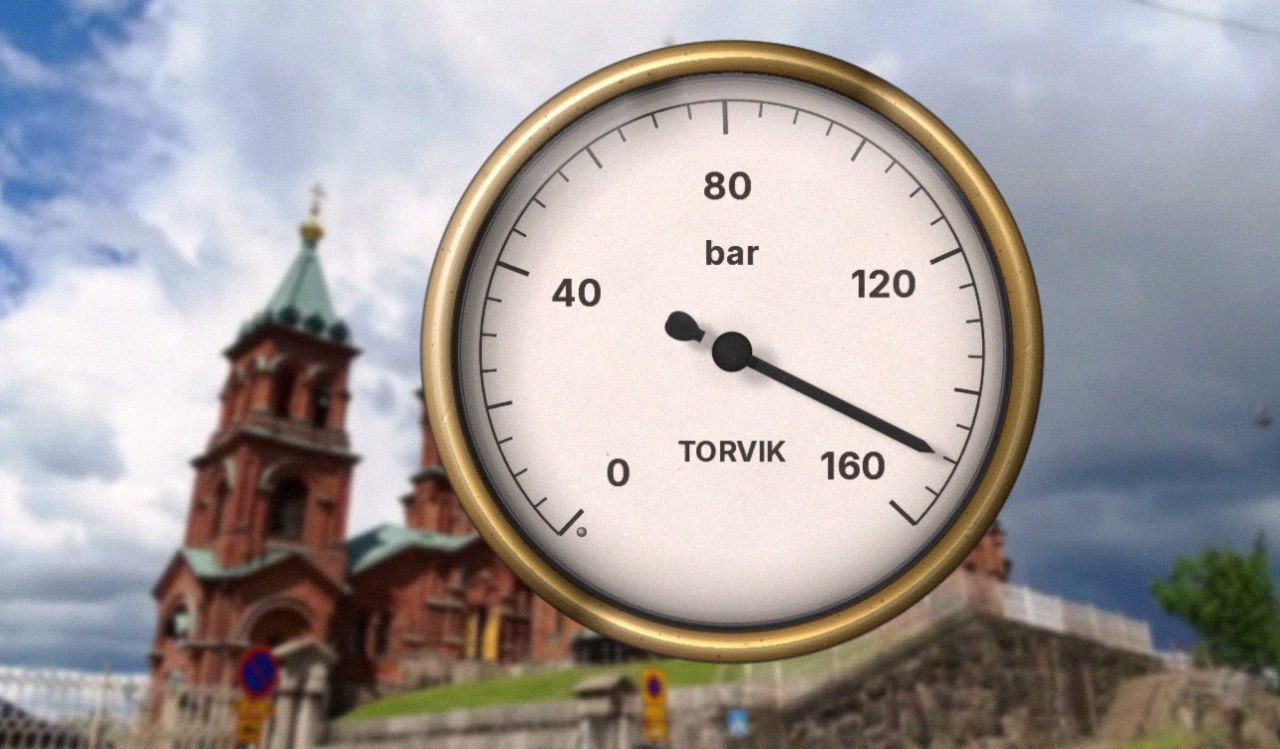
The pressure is 150 bar
